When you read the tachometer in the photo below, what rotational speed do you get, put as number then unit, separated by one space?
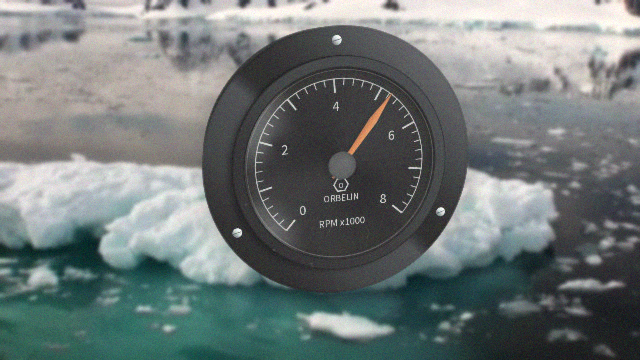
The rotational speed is 5200 rpm
